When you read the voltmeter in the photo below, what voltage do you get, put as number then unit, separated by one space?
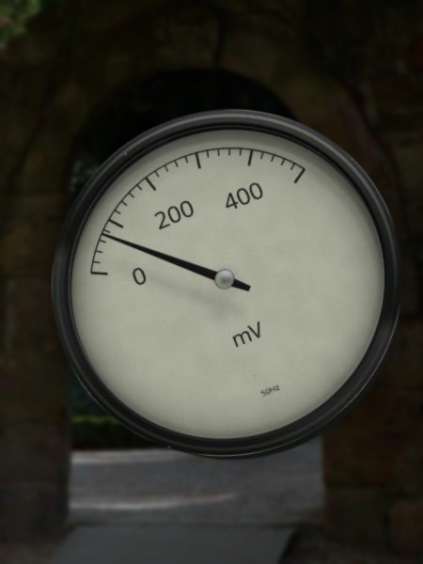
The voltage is 70 mV
